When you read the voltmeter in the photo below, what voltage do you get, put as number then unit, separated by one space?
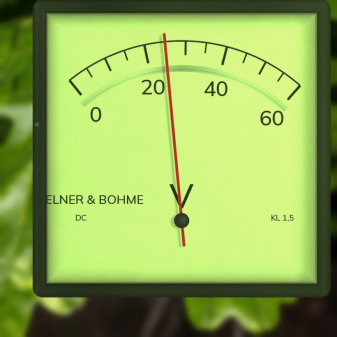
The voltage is 25 V
